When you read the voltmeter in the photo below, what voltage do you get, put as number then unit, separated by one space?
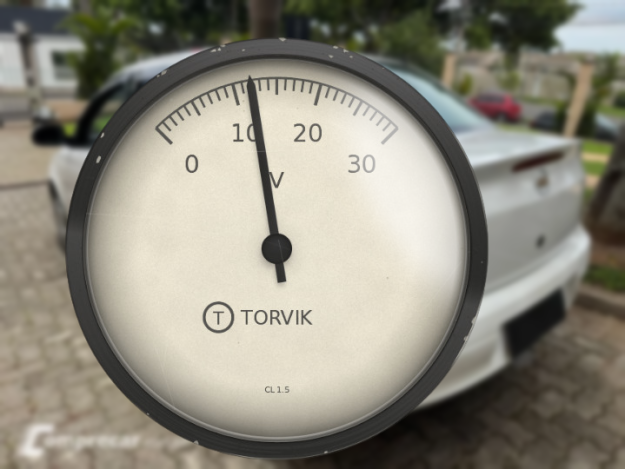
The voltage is 12 V
